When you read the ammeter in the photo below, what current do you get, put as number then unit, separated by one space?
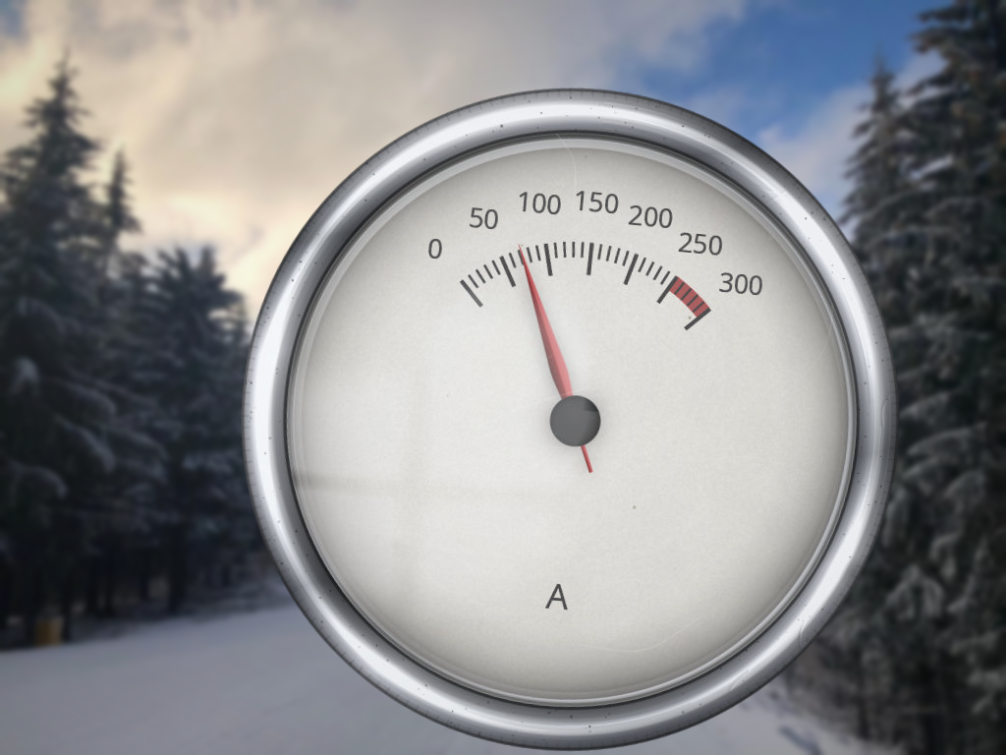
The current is 70 A
